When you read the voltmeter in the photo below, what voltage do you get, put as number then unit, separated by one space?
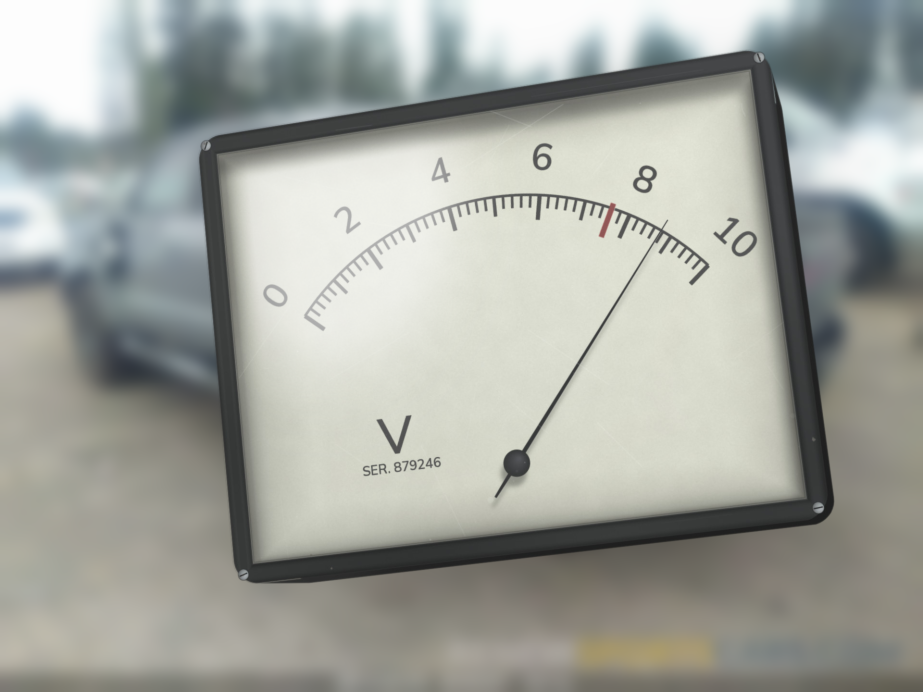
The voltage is 8.8 V
